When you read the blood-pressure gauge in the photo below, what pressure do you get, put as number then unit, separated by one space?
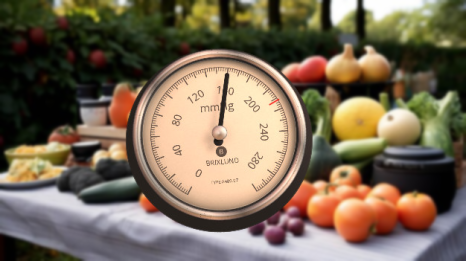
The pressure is 160 mmHg
